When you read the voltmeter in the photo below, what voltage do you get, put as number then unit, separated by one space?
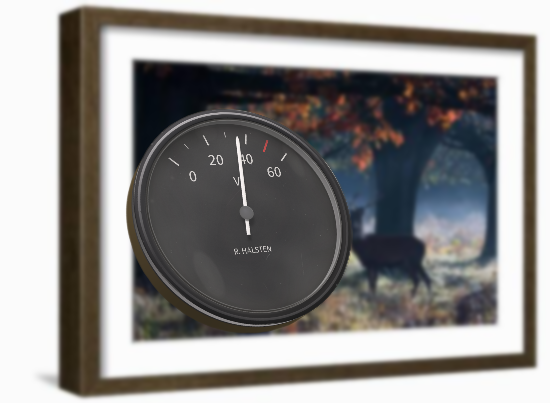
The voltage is 35 V
